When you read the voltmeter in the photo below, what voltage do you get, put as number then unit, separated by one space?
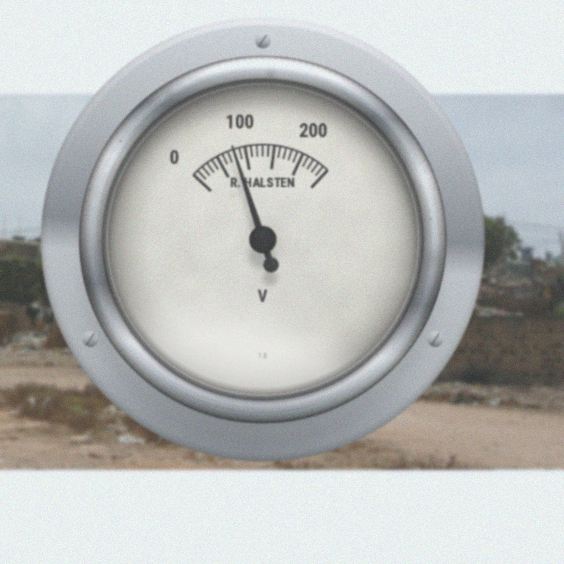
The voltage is 80 V
